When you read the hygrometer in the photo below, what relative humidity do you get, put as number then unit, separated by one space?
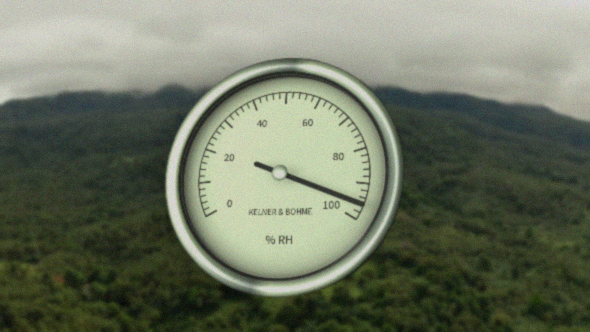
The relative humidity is 96 %
